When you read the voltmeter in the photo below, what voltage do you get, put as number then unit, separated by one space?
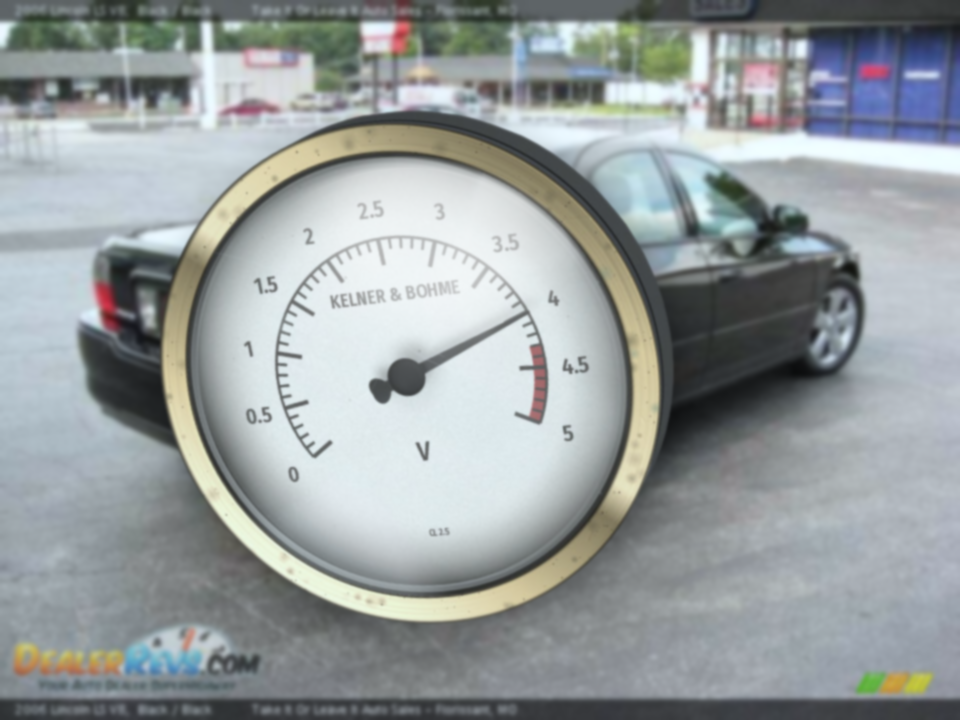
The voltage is 4 V
